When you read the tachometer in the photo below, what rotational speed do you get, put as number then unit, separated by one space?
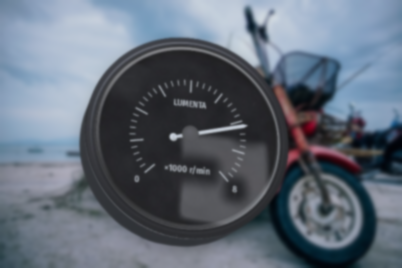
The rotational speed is 6200 rpm
